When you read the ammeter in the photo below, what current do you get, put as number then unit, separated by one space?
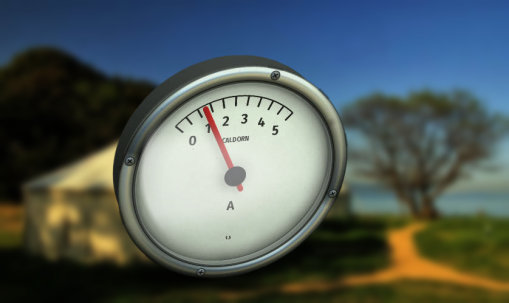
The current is 1.25 A
